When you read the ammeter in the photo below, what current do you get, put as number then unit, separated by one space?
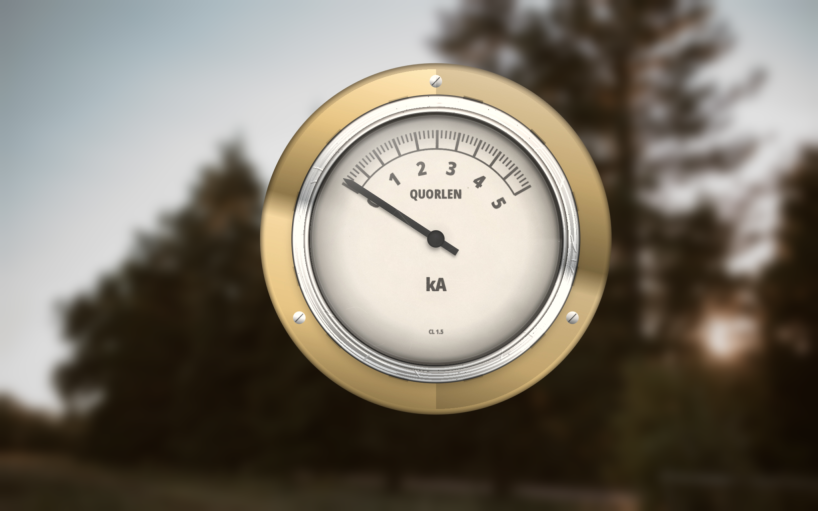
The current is 0.1 kA
